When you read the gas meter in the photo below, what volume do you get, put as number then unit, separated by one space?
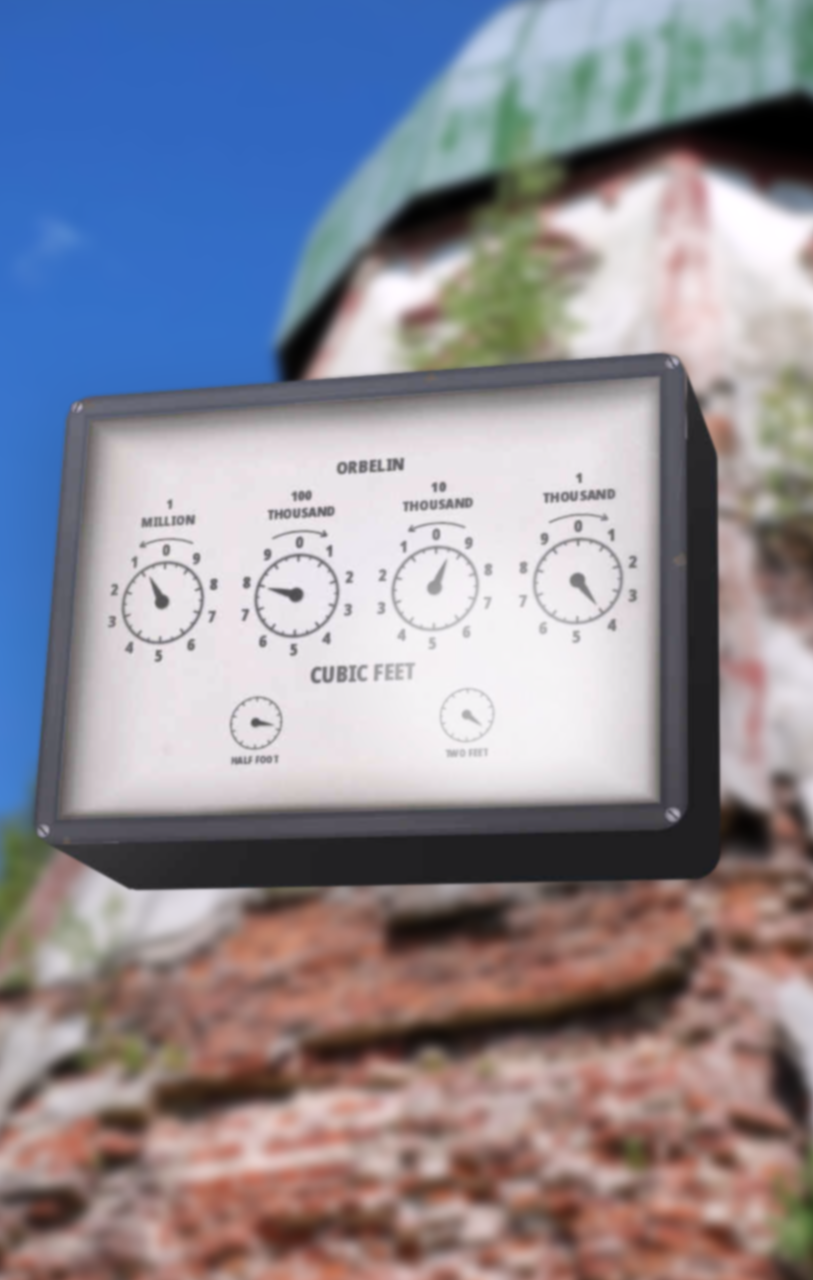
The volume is 79400 ft³
